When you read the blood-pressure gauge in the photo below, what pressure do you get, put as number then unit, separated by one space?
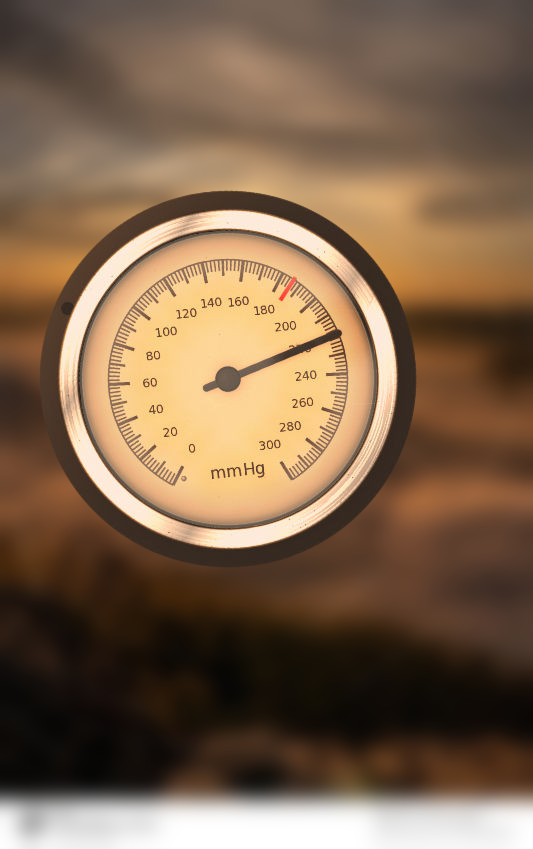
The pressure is 220 mmHg
